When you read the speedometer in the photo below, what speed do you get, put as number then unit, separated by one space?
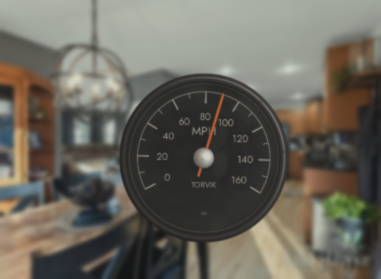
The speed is 90 mph
